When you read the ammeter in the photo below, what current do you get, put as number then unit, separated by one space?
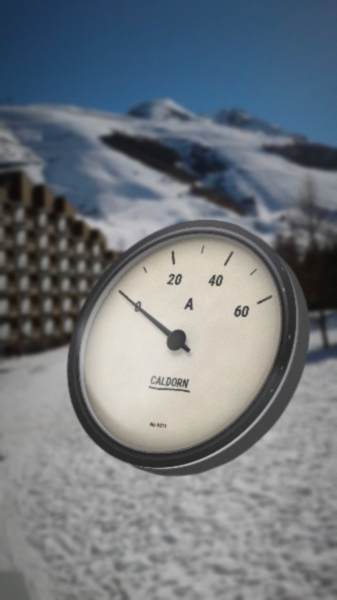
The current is 0 A
